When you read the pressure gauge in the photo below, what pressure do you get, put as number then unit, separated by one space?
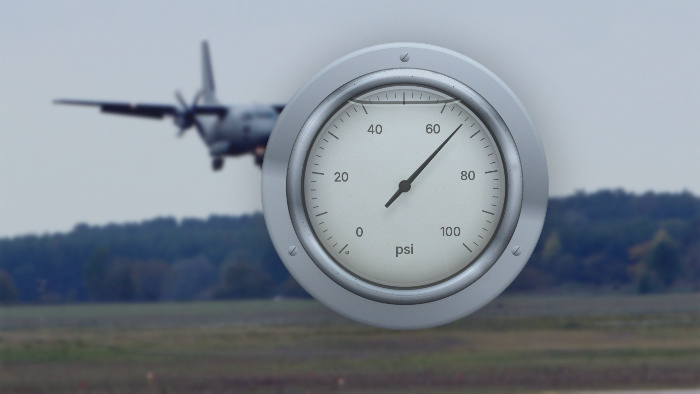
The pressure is 66 psi
